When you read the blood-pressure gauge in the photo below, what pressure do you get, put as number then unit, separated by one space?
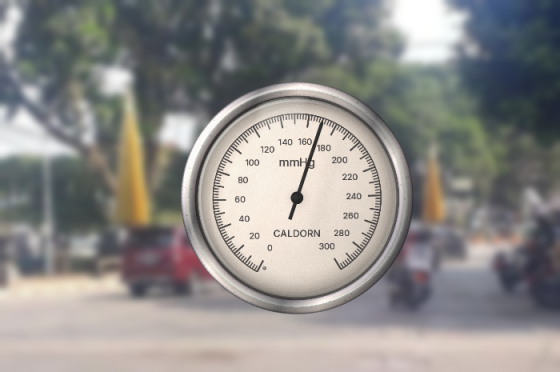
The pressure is 170 mmHg
